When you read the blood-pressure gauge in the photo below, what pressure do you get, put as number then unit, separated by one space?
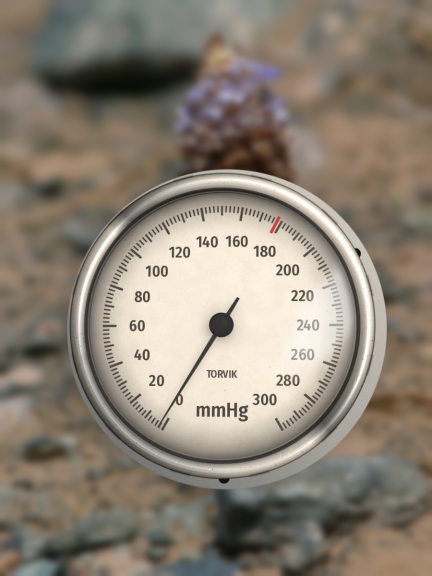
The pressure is 2 mmHg
